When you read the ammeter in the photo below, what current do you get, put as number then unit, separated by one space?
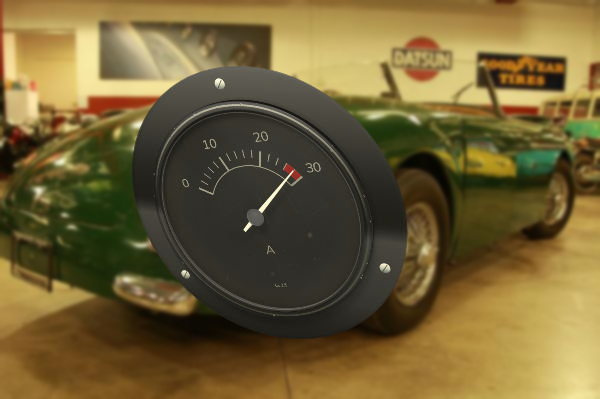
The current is 28 A
